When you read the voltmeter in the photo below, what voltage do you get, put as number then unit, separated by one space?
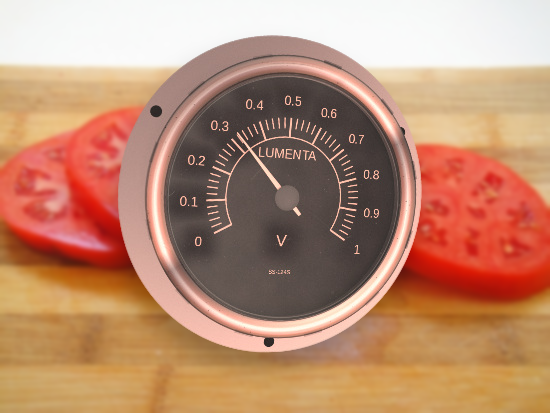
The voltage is 0.32 V
